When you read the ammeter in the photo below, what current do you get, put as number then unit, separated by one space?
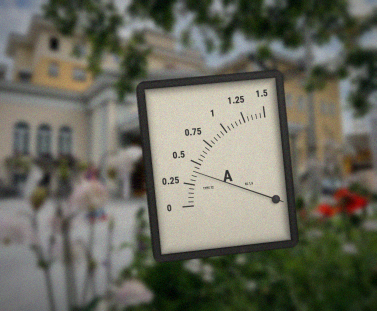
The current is 0.4 A
